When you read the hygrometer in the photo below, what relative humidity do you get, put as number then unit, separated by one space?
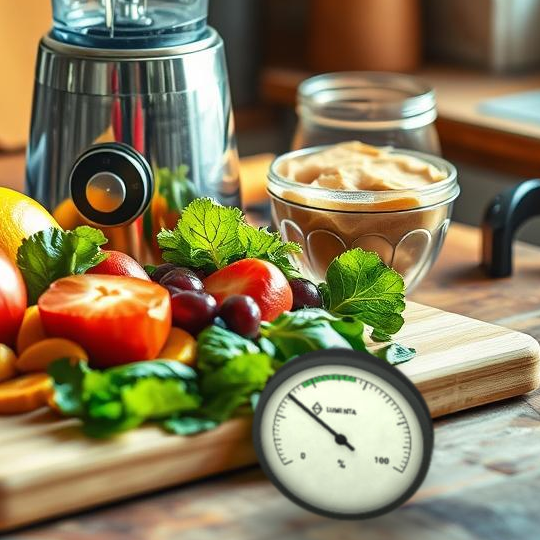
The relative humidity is 30 %
